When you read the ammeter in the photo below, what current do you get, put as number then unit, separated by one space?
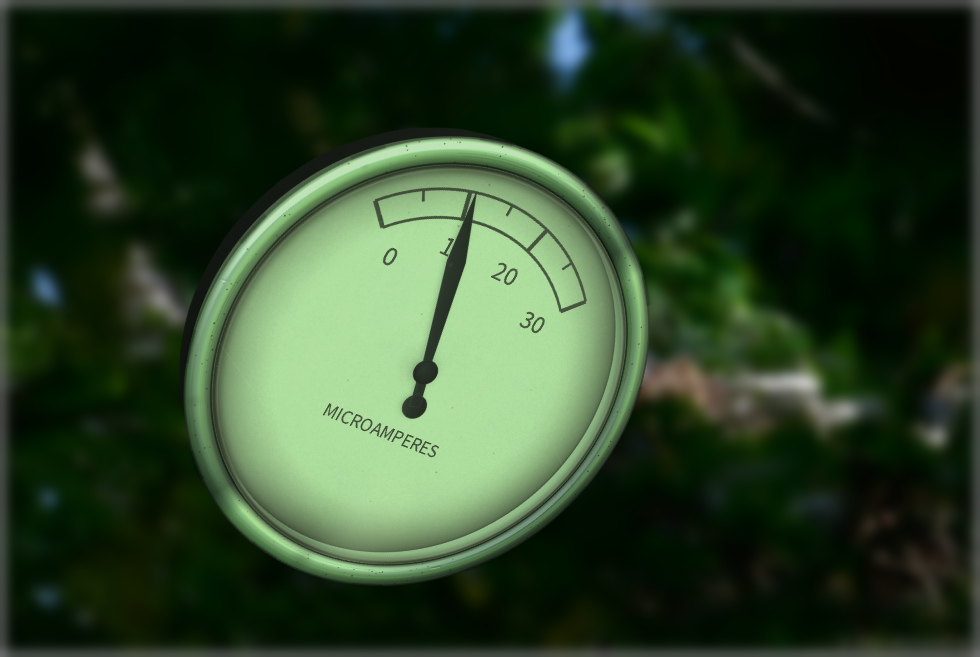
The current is 10 µA
